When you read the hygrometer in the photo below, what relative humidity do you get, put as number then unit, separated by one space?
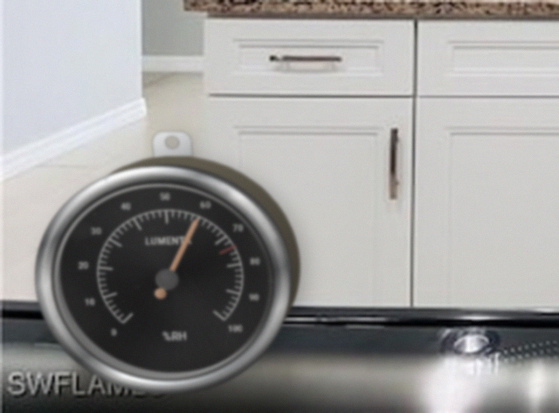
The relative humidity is 60 %
